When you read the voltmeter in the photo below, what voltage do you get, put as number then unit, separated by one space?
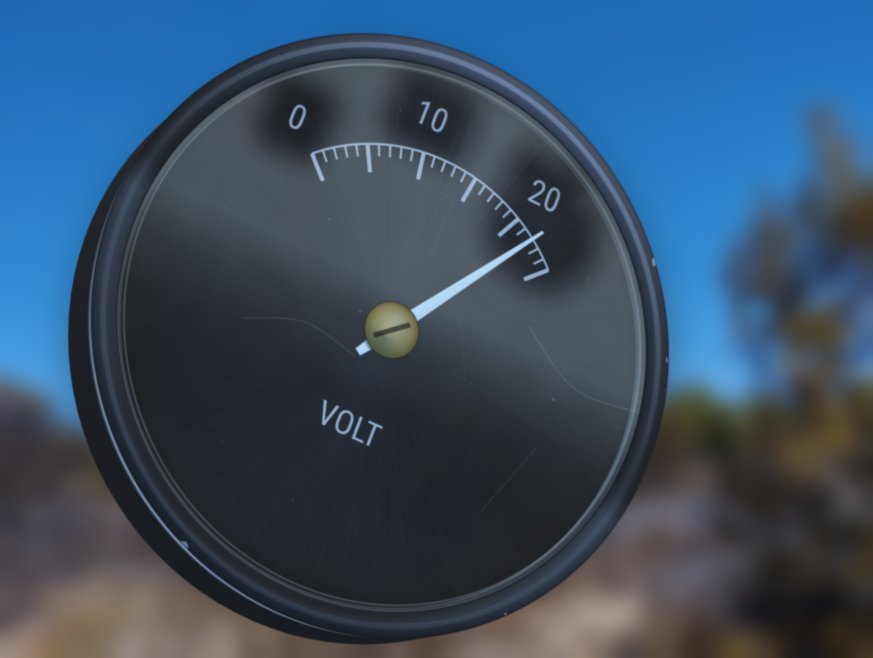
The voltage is 22 V
